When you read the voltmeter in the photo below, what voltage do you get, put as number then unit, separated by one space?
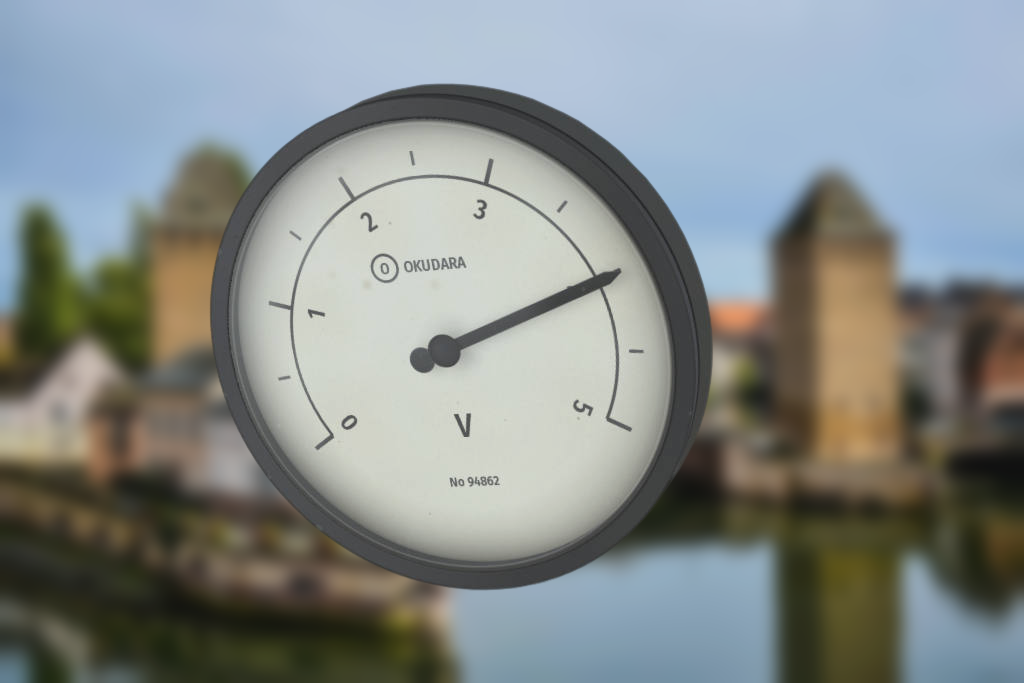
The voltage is 4 V
